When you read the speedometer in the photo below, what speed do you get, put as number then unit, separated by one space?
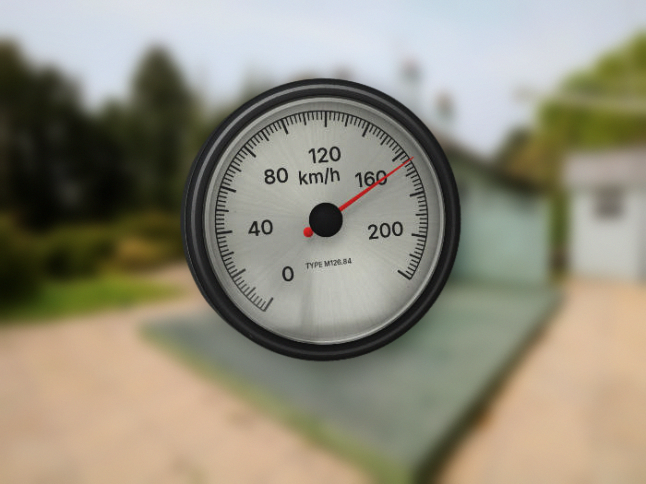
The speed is 164 km/h
